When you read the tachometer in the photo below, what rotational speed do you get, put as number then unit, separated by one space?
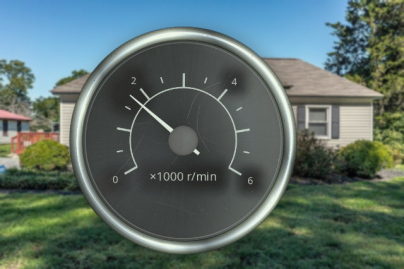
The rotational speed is 1750 rpm
